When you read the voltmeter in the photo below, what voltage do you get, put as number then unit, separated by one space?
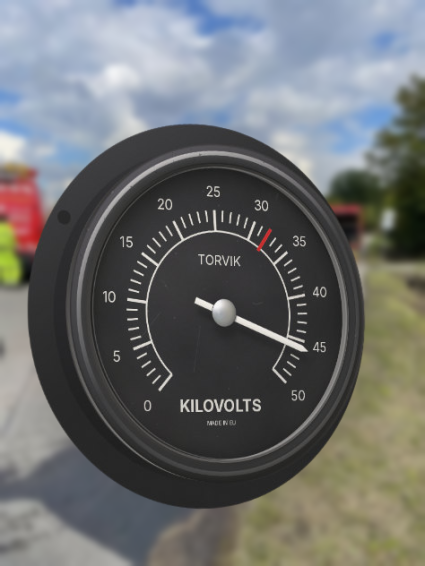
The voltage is 46 kV
